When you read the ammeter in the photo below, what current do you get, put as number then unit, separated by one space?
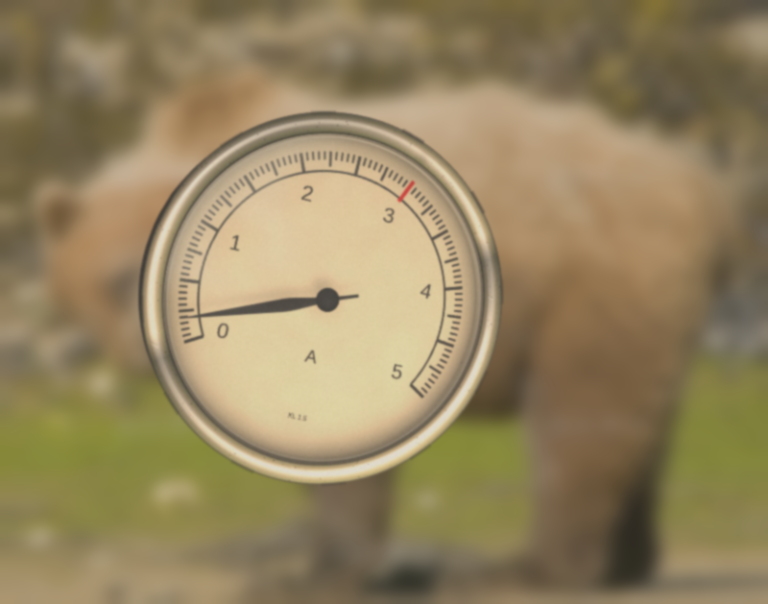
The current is 0.2 A
